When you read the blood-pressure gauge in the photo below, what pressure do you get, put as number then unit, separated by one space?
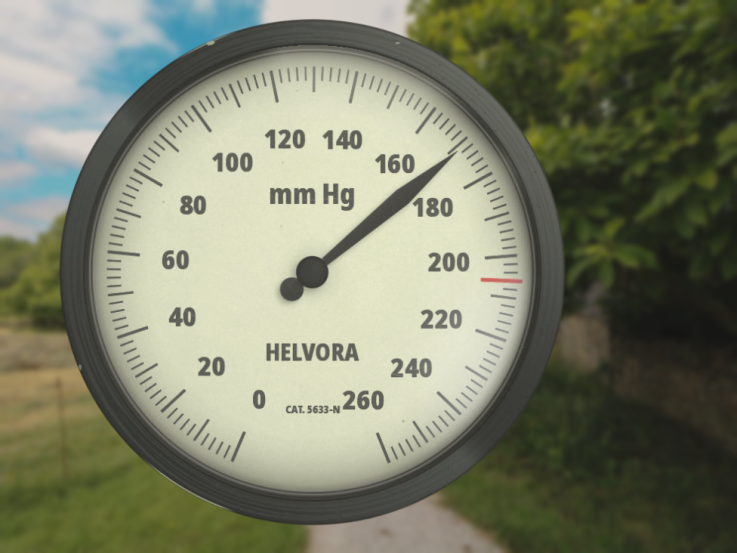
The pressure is 171 mmHg
